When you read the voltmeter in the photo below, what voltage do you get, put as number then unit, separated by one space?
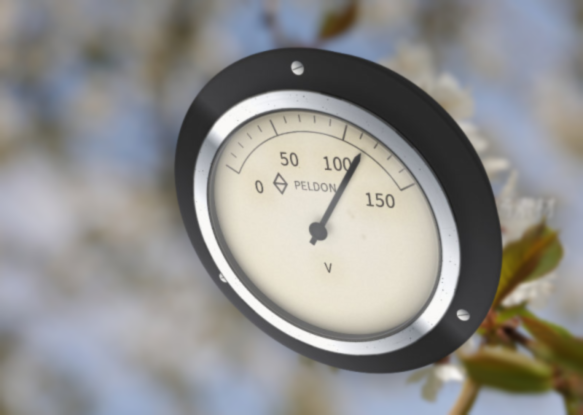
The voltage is 115 V
